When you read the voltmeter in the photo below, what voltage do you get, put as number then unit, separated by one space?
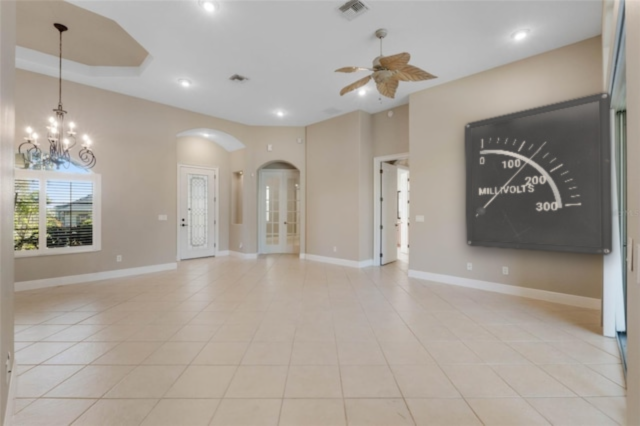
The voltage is 140 mV
